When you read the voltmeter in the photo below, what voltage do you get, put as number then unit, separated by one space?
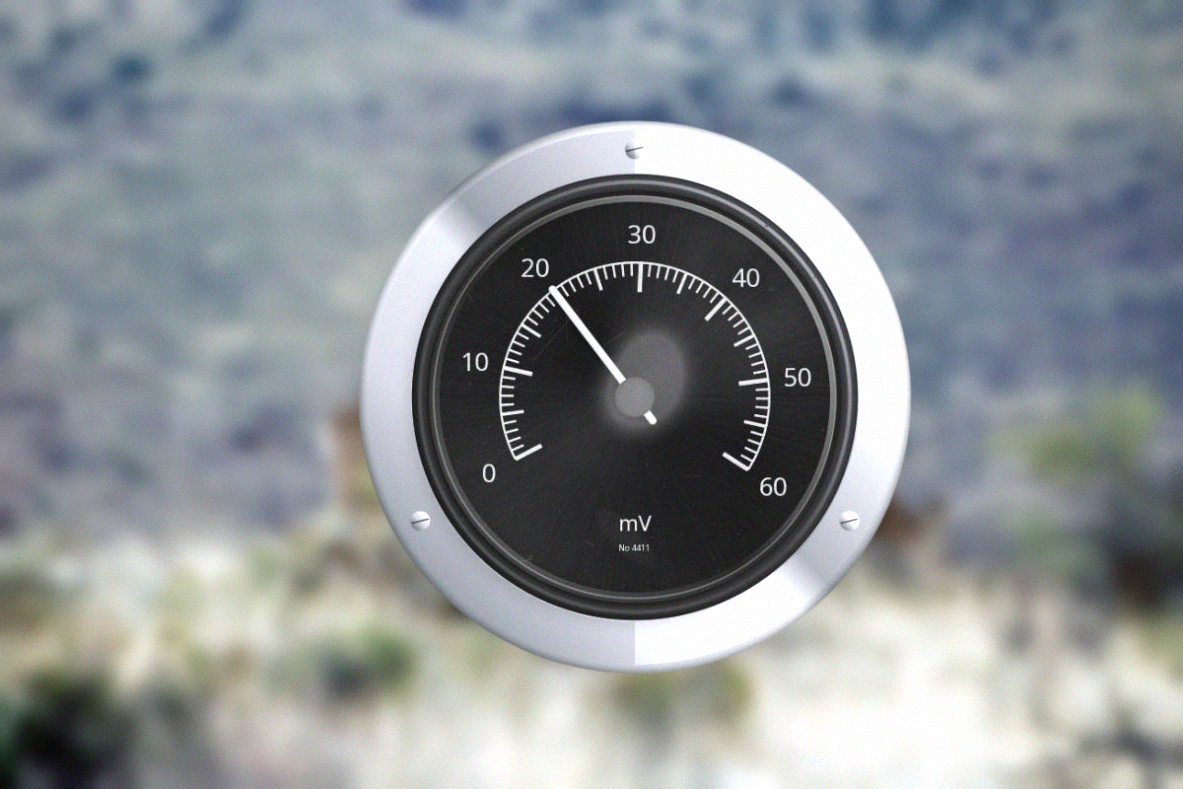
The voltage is 20 mV
